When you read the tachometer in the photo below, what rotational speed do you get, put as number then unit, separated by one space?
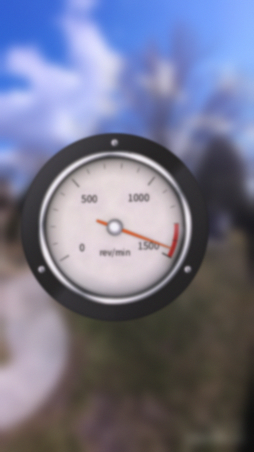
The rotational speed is 1450 rpm
